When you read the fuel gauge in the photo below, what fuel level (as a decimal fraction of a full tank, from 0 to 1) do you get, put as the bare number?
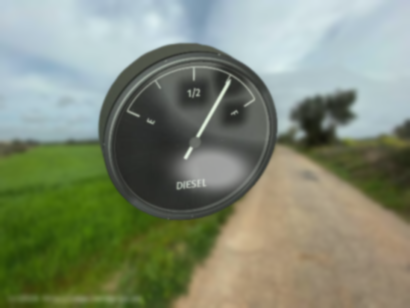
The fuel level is 0.75
